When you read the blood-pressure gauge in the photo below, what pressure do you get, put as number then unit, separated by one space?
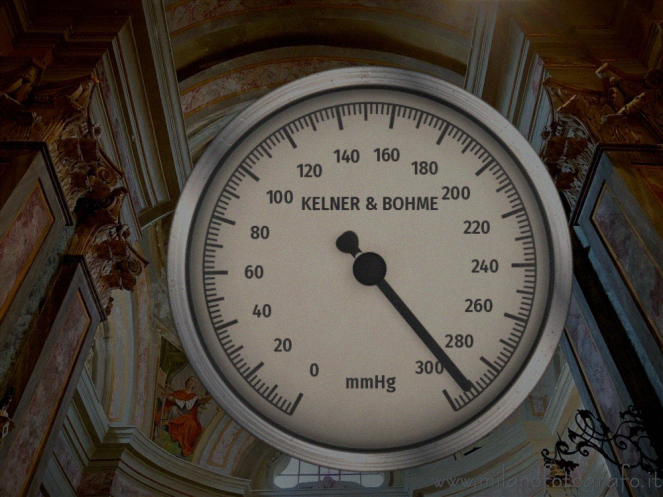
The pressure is 292 mmHg
